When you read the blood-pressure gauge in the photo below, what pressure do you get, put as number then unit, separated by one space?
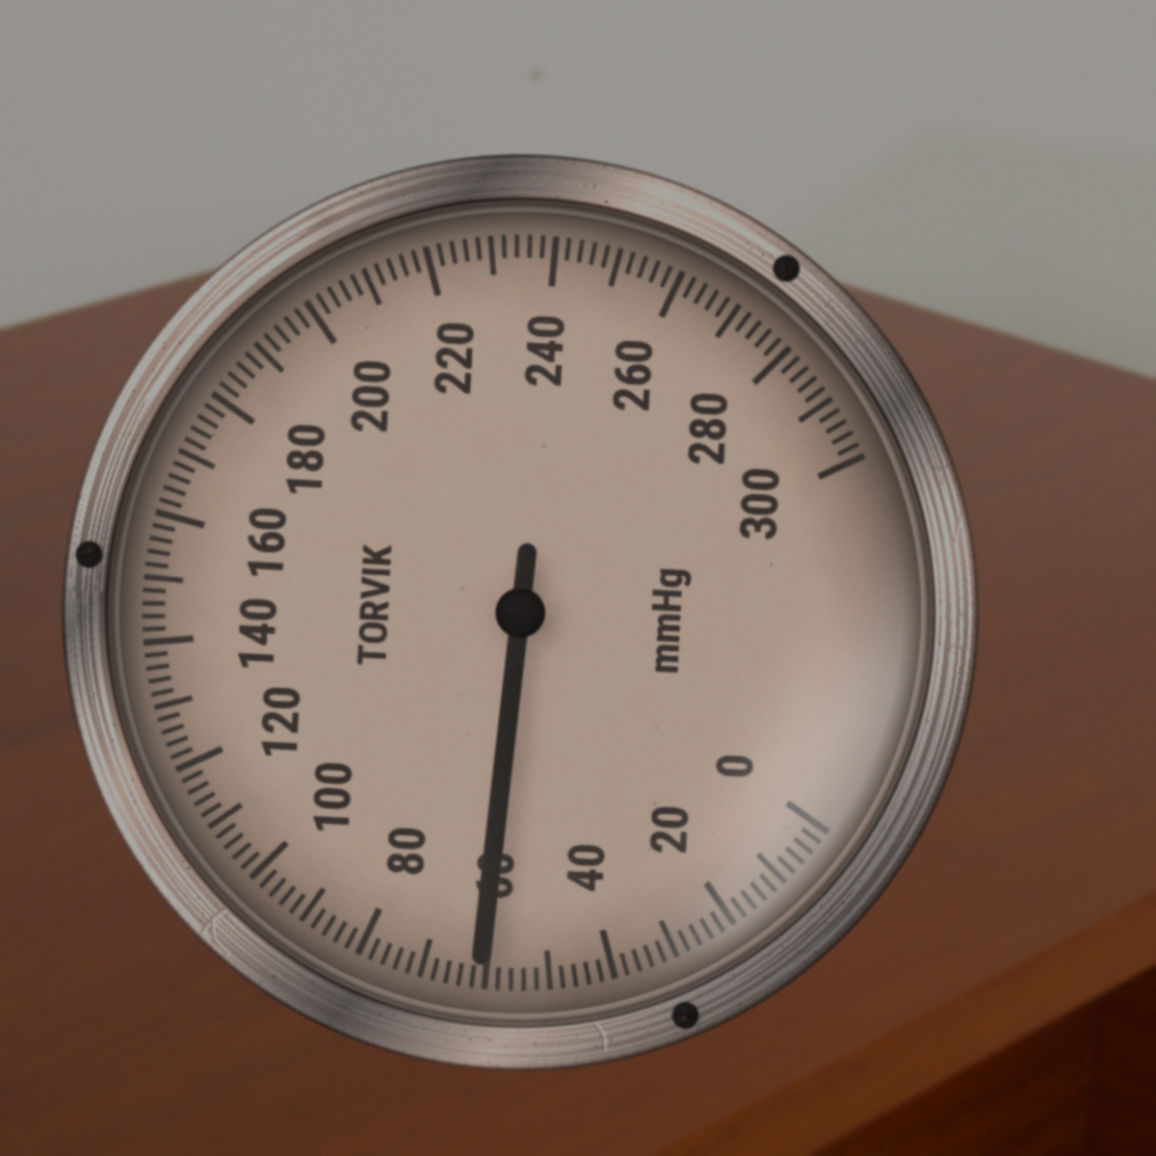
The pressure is 61 mmHg
